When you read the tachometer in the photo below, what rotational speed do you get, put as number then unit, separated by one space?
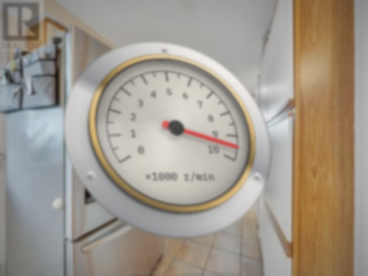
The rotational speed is 9500 rpm
